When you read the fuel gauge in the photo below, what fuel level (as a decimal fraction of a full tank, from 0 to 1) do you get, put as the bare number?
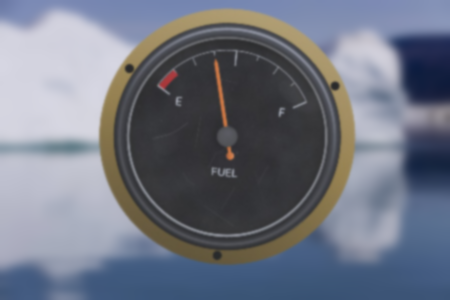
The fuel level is 0.375
